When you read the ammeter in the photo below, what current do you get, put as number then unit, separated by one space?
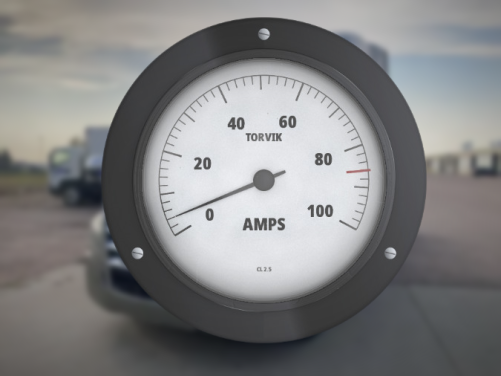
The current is 4 A
